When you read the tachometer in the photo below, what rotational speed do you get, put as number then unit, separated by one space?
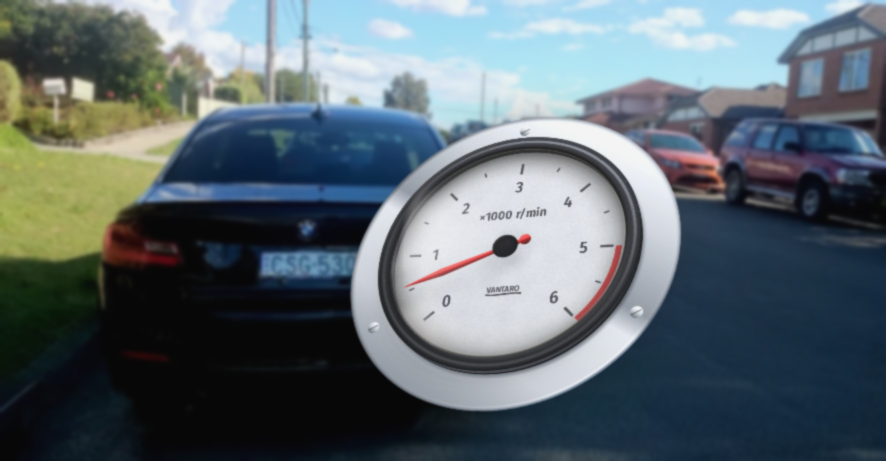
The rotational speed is 500 rpm
